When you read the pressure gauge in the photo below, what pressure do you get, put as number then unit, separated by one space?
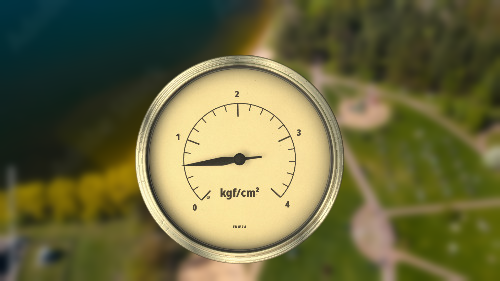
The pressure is 0.6 kg/cm²
